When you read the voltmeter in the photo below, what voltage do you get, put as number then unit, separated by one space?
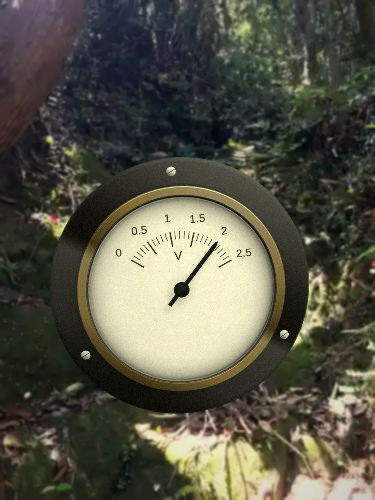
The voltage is 2 V
